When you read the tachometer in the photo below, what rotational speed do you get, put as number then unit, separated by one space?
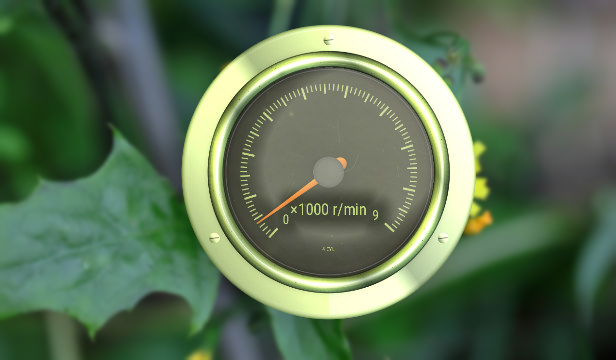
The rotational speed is 400 rpm
